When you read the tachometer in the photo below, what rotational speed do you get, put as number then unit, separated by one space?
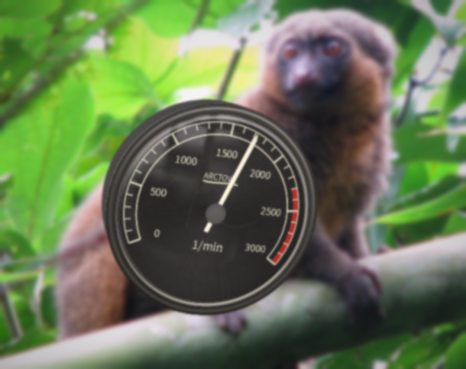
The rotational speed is 1700 rpm
